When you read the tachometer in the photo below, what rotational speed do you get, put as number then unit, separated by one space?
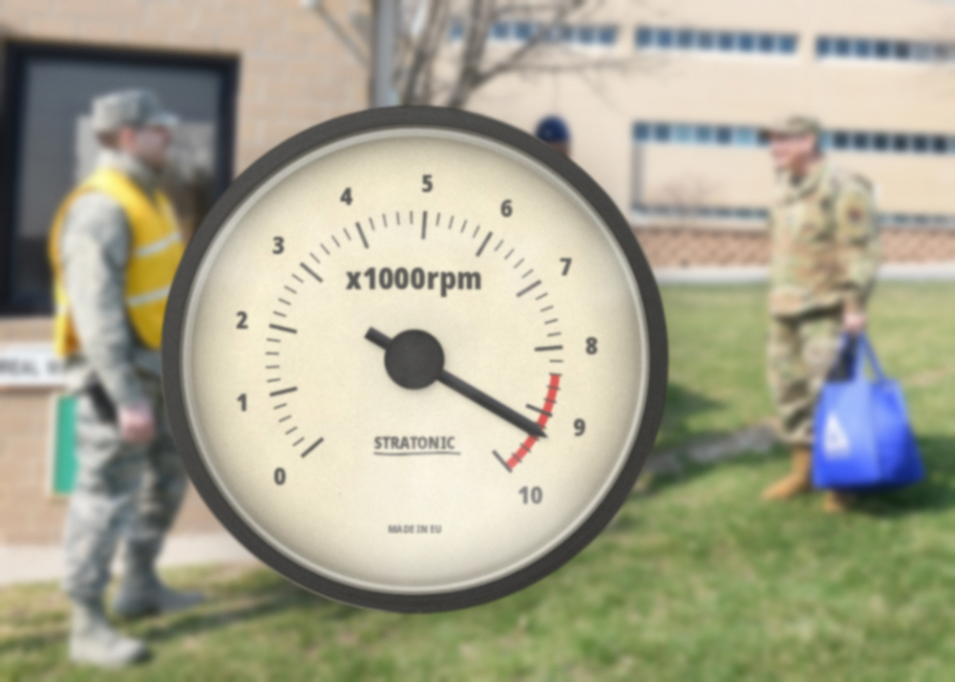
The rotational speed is 9300 rpm
